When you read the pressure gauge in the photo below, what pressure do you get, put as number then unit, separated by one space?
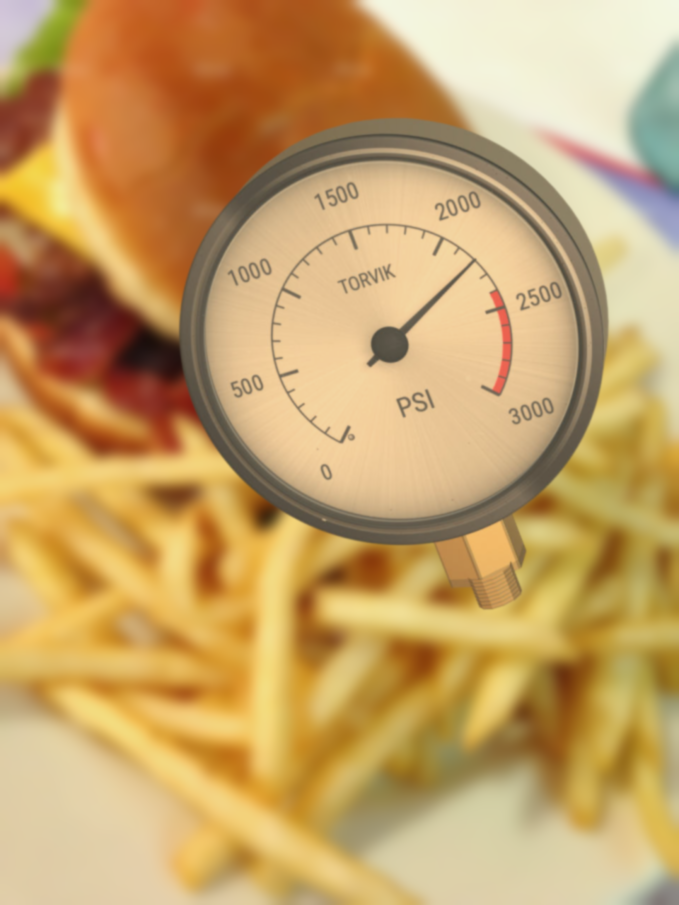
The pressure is 2200 psi
